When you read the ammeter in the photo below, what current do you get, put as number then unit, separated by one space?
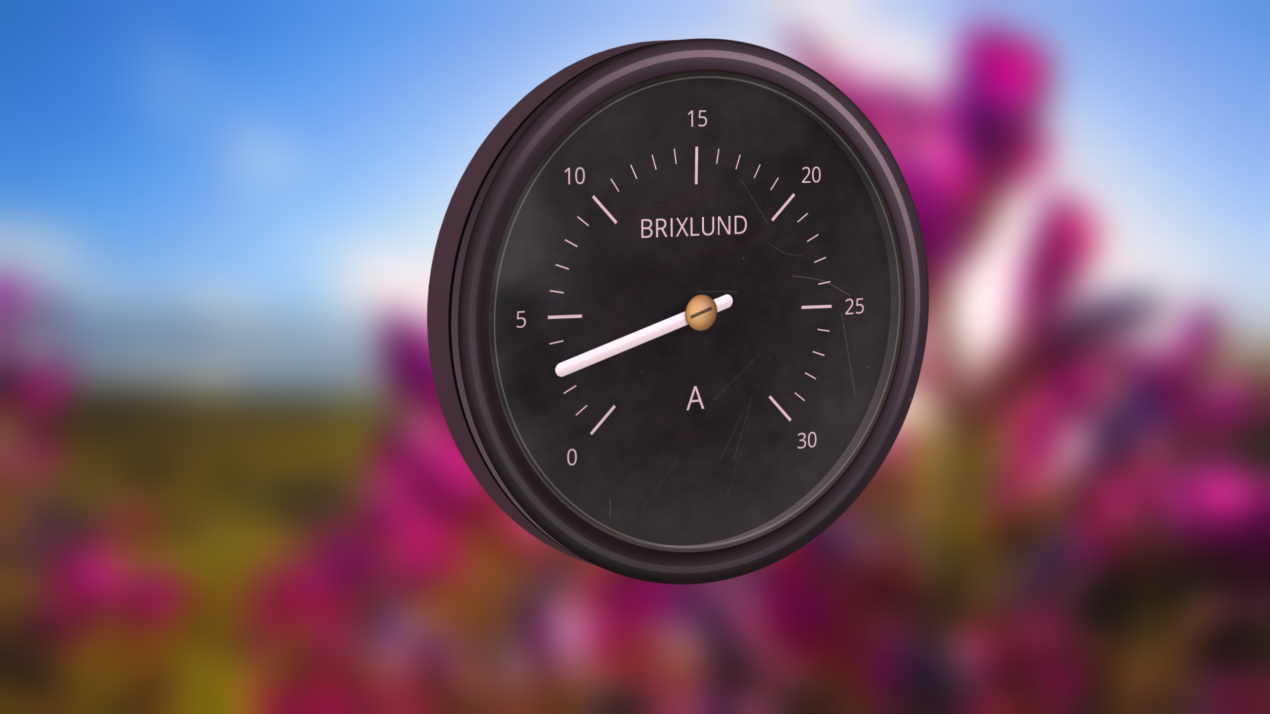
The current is 3 A
